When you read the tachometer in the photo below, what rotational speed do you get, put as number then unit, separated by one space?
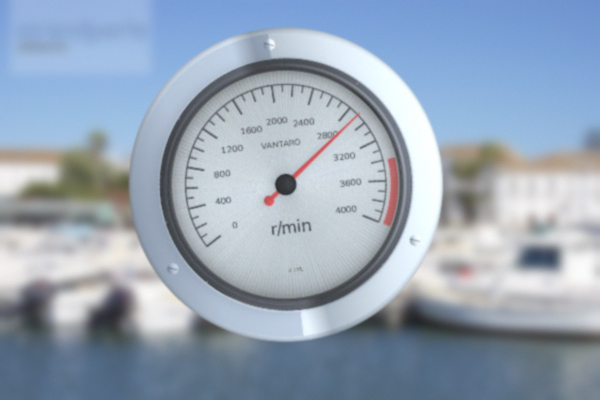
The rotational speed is 2900 rpm
